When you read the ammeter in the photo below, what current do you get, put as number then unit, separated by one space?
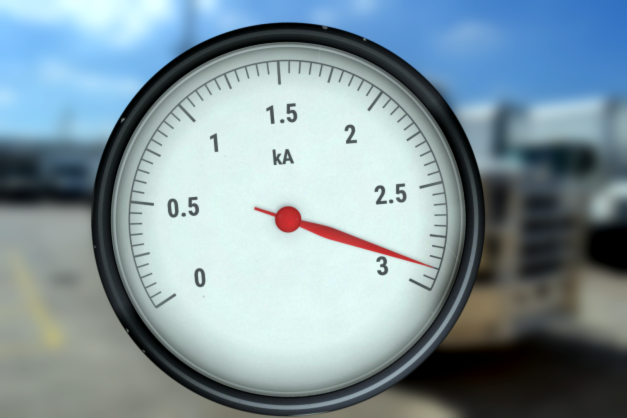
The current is 2.9 kA
